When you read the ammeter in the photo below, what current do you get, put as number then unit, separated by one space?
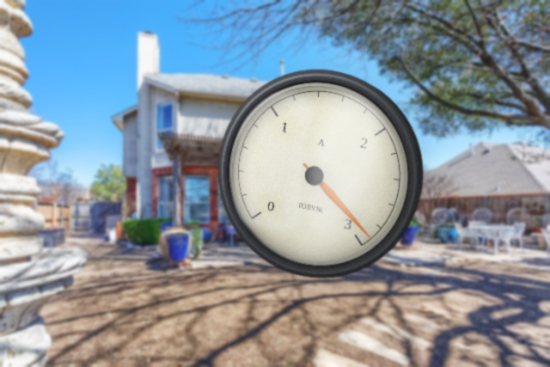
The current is 2.9 A
